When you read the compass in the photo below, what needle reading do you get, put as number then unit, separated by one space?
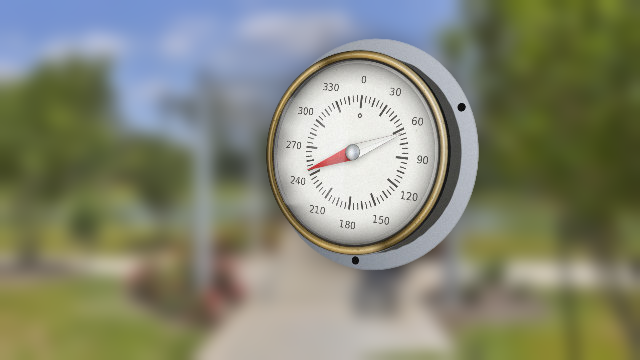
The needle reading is 245 °
